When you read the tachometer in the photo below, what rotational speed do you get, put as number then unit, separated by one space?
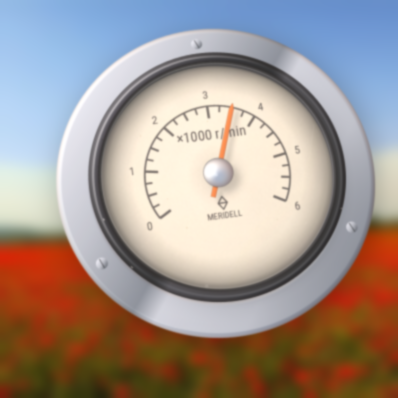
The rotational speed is 3500 rpm
